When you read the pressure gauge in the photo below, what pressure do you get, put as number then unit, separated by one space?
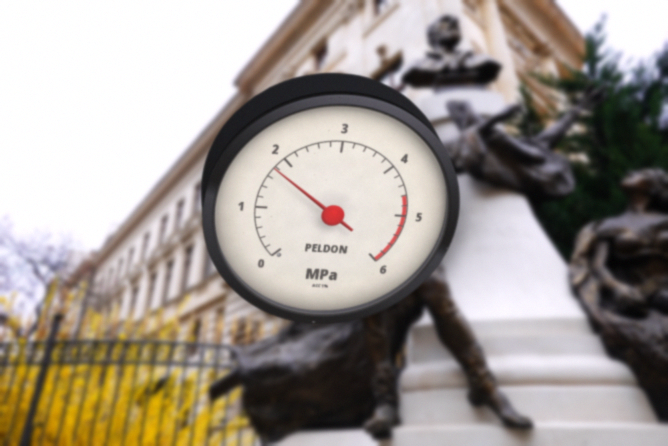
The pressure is 1.8 MPa
